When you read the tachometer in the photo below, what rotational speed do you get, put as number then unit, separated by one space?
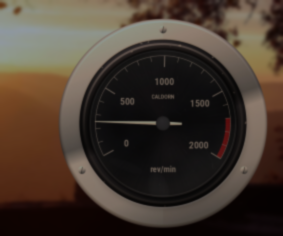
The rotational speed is 250 rpm
